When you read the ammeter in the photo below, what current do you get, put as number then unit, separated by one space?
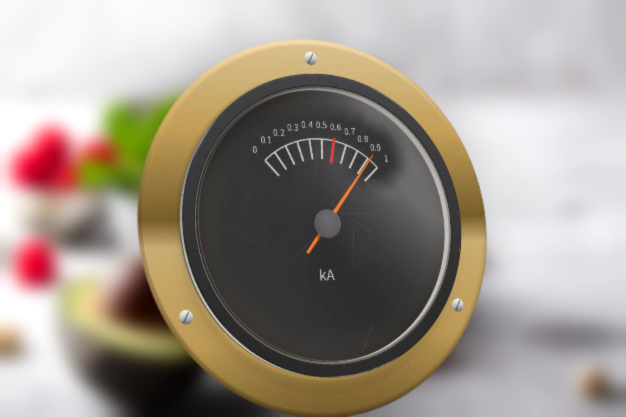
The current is 0.9 kA
